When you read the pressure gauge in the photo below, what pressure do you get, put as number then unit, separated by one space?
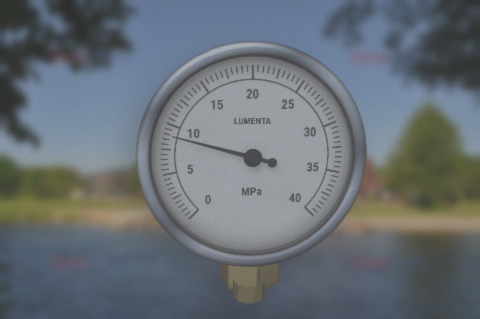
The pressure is 9 MPa
